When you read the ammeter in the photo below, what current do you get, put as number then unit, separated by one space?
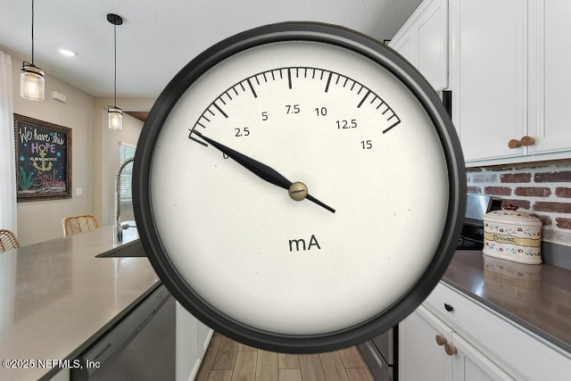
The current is 0.5 mA
